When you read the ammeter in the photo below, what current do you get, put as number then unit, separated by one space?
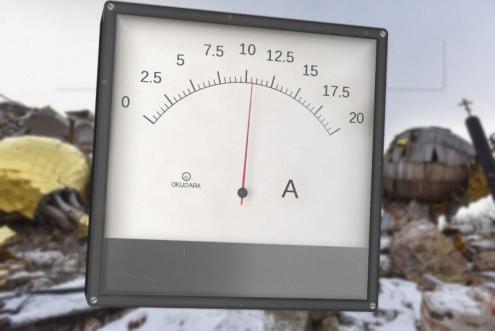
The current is 10.5 A
